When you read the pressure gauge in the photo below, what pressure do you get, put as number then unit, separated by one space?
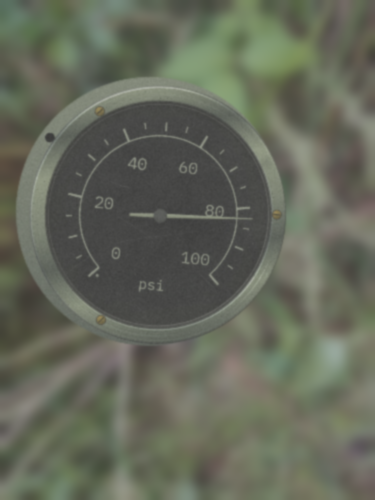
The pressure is 82.5 psi
